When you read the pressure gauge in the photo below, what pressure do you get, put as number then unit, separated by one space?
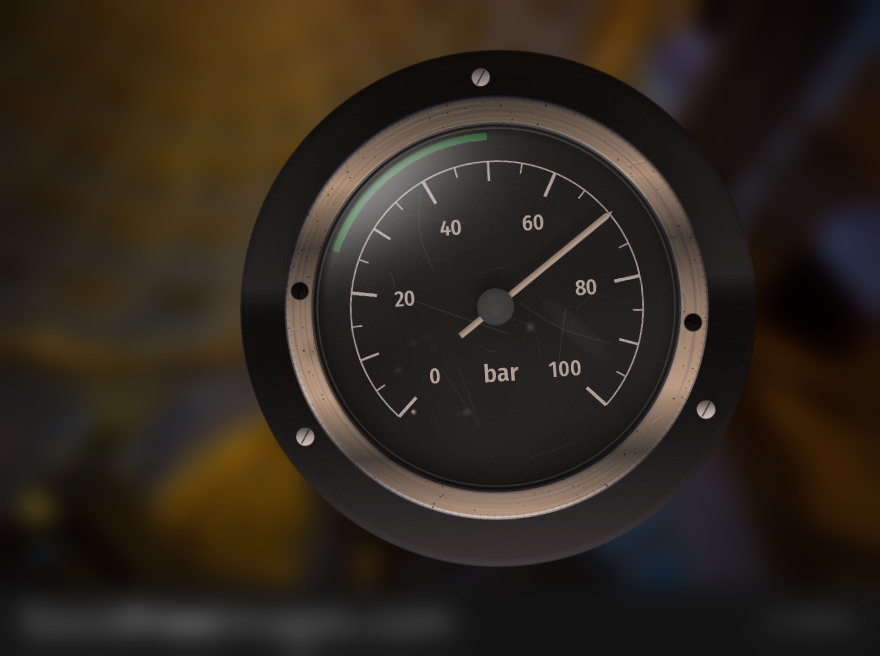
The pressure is 70 bar
